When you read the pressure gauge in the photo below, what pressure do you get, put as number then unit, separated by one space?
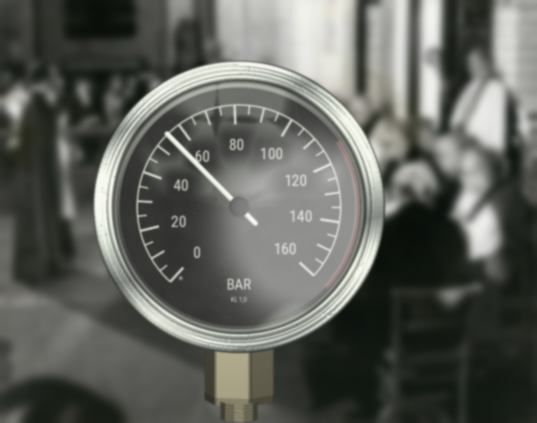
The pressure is 55 bar
